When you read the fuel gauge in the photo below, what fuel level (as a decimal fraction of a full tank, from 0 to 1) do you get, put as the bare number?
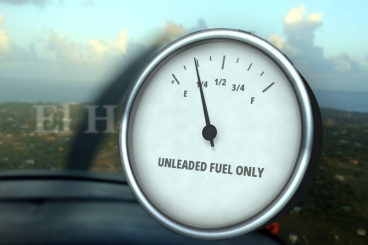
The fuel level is 0.25
